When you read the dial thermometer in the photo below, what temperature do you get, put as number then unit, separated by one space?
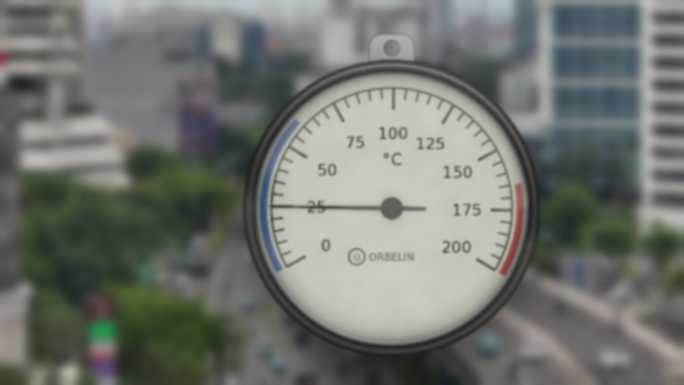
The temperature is 25 °C
